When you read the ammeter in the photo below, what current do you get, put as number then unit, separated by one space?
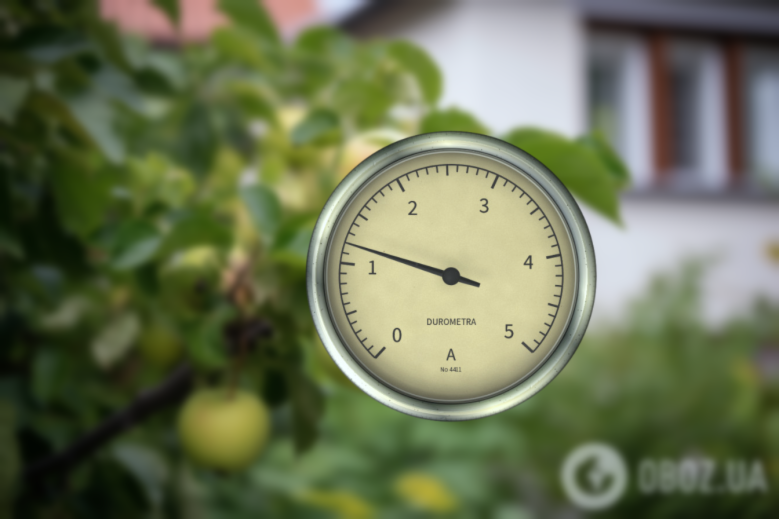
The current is 1.2 A
